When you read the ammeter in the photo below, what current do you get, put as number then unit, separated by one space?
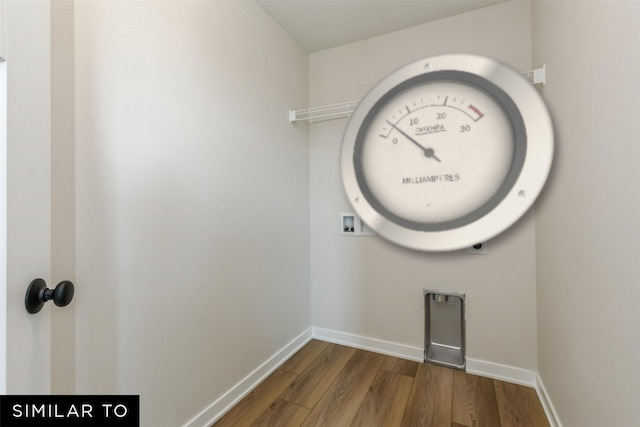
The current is 4 mA
